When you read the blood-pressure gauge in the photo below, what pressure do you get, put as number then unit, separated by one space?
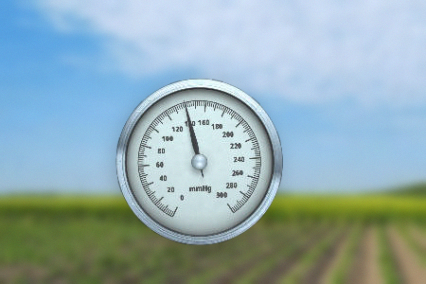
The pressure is 140 mmHg
